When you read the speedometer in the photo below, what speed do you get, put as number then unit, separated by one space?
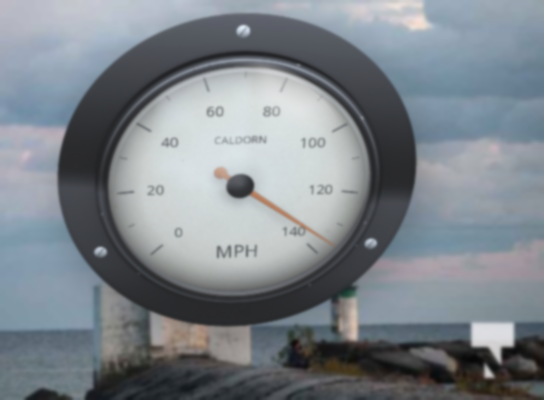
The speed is 135 mph
